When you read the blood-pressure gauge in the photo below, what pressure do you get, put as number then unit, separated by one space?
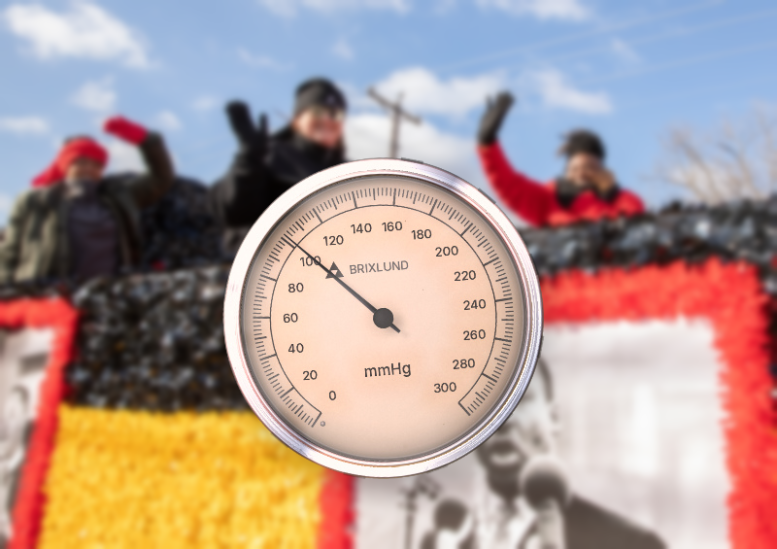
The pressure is 102 mmHg
